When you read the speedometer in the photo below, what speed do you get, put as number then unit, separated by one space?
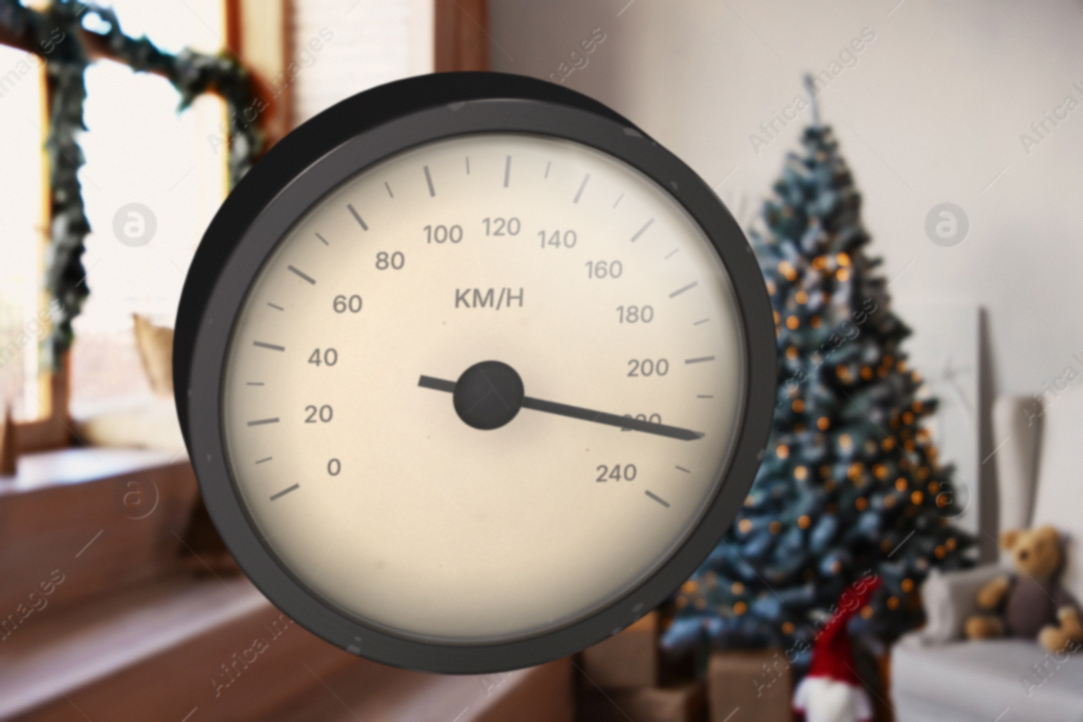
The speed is 220 km/h
